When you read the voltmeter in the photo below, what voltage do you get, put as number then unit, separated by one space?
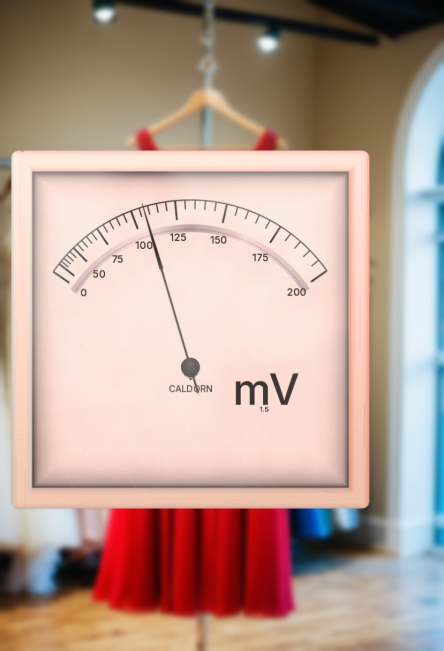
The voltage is 107.5 mV
